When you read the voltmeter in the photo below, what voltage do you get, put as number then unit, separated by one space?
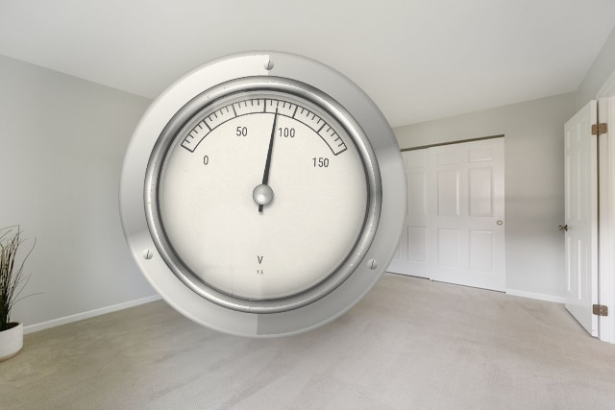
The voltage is 85 V
